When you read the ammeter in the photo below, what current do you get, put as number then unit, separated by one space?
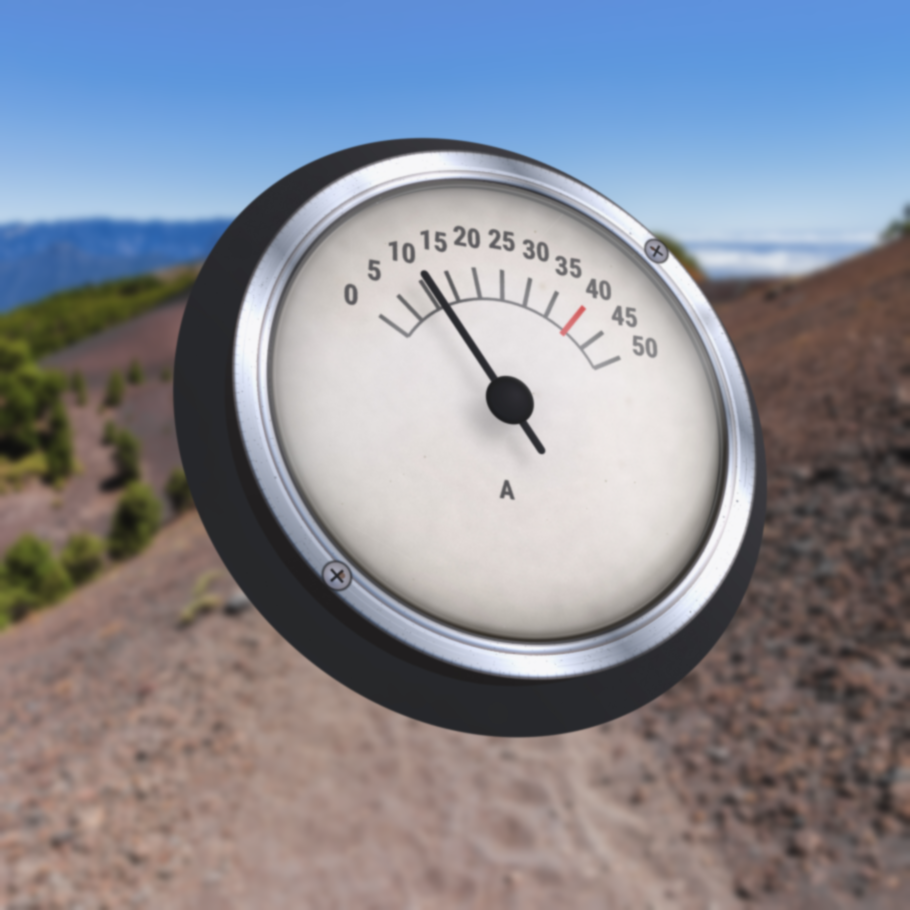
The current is 10 A
